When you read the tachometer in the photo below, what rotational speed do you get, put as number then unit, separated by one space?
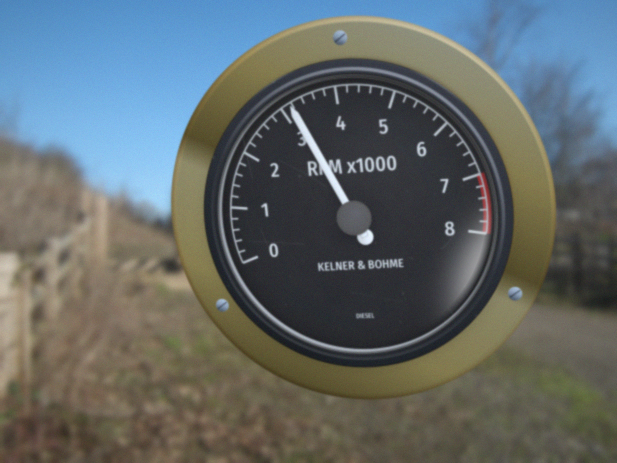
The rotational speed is 3200 rpm
